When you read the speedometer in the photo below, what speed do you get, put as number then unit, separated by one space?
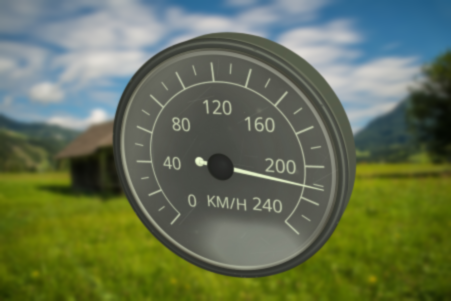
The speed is 210 km/h
